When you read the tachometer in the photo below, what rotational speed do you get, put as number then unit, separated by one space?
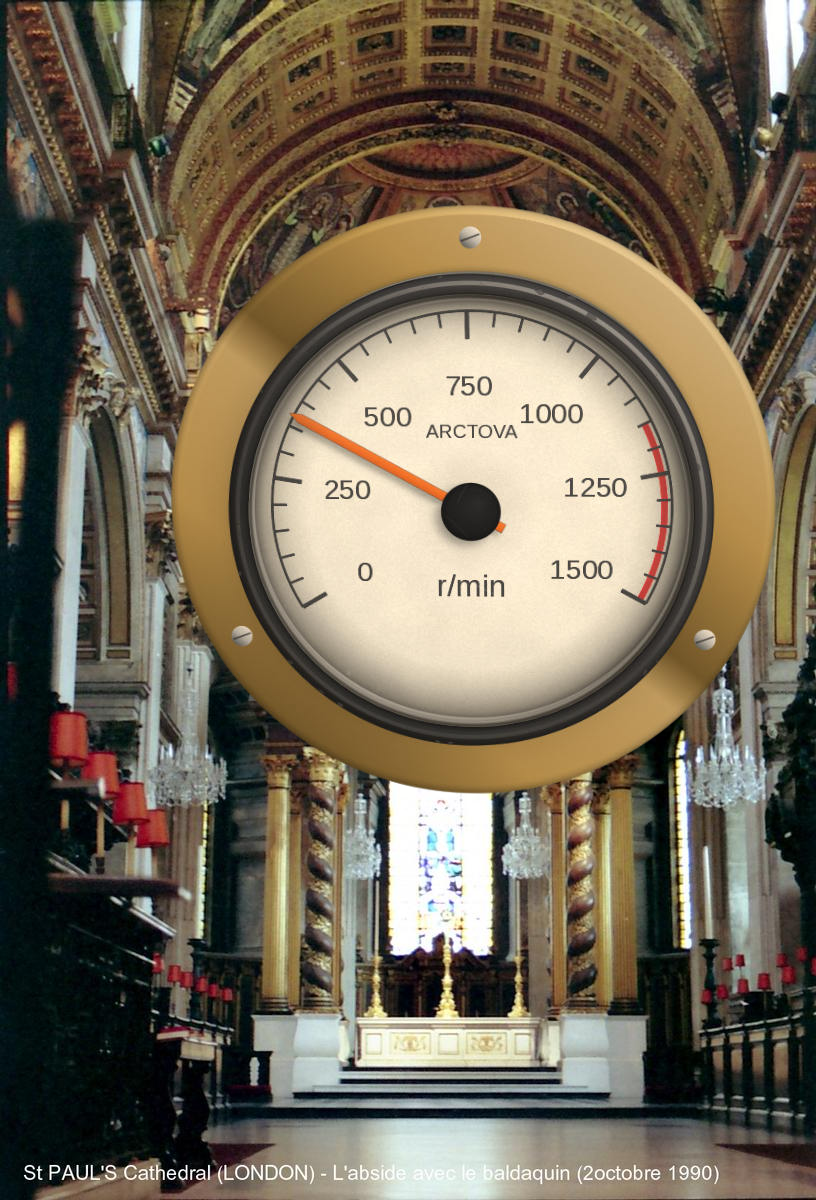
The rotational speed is 375 rpm
